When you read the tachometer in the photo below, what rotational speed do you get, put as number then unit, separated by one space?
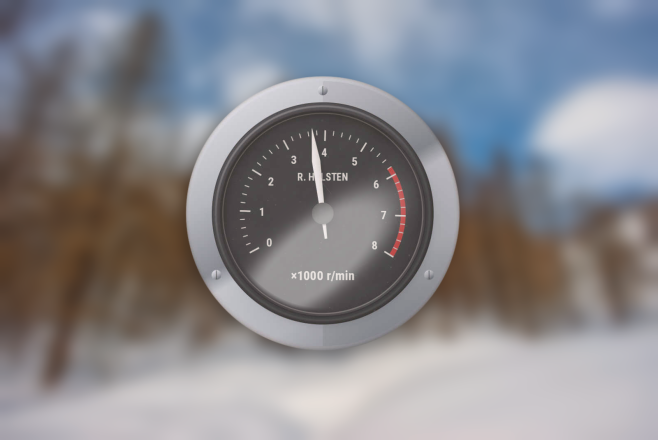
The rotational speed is 3700 rpm
